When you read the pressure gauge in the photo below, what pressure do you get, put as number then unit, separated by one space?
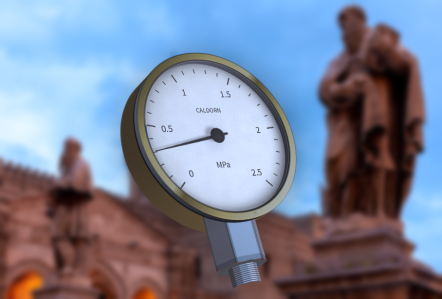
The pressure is 0.3 MPa
